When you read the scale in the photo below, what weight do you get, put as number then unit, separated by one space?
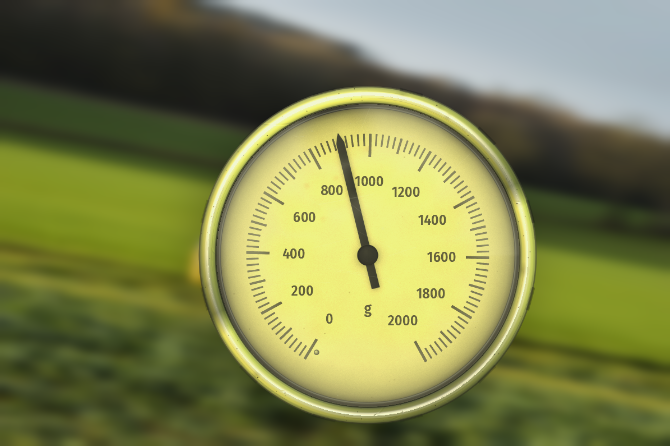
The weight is 900 g
